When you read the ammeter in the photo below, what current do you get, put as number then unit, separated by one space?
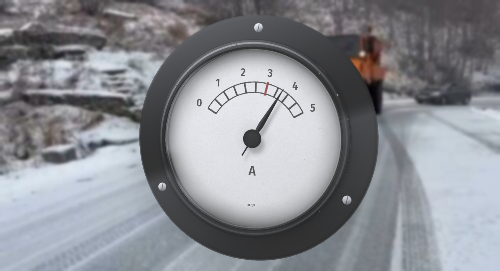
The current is 3.75 A
